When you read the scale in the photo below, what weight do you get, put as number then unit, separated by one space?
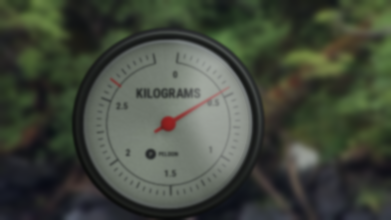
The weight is 0.45 kg
